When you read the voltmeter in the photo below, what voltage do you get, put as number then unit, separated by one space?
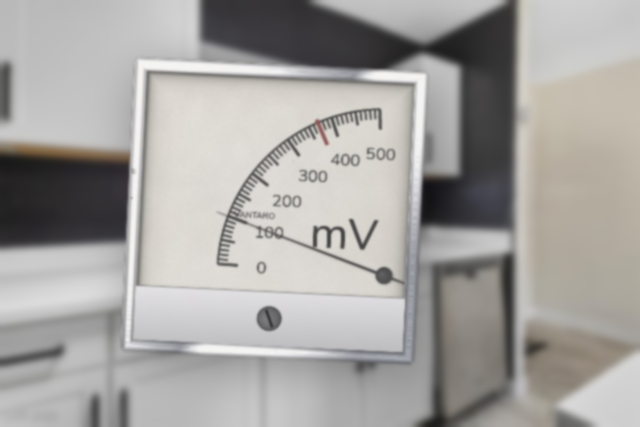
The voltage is 100 mV
